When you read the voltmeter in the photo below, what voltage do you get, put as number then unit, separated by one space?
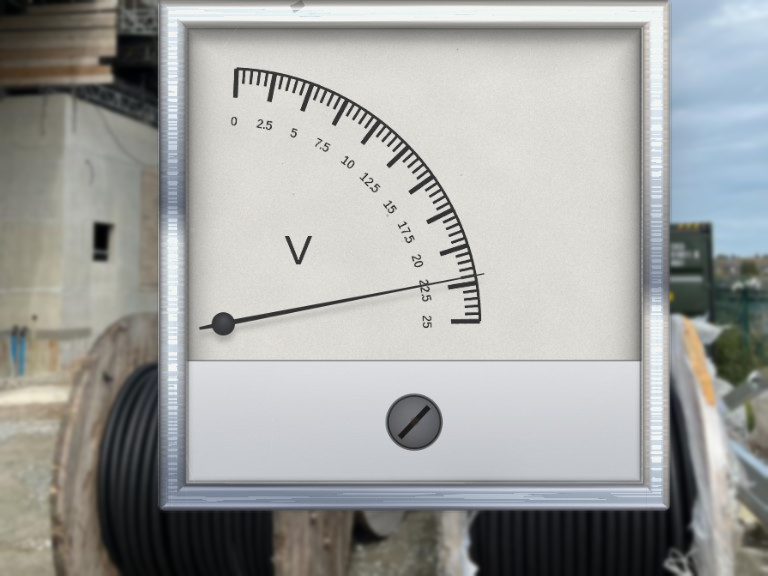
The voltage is 22 V
